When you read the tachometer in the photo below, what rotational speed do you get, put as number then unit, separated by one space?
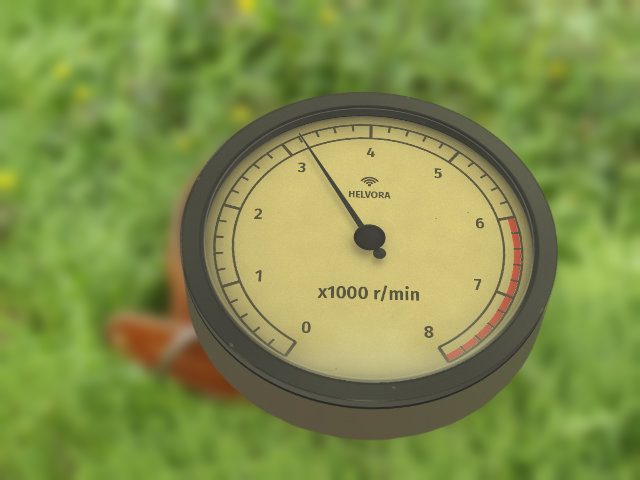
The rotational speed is 3200 rpm
